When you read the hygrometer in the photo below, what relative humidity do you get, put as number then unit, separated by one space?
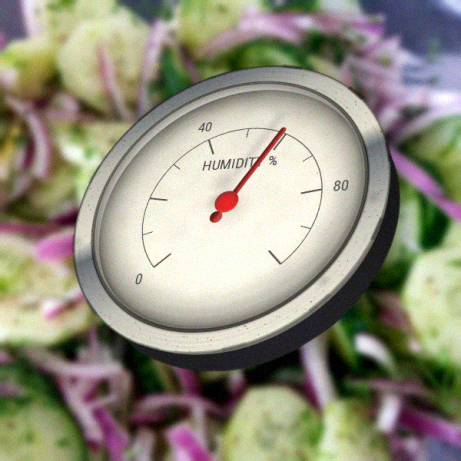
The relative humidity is 60 %
